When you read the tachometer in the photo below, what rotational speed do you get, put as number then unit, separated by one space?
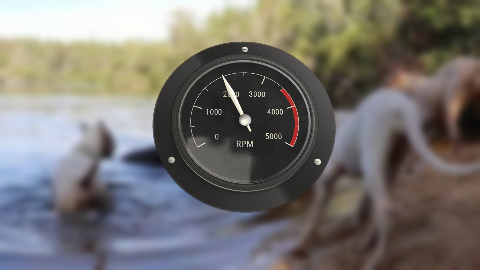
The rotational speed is 2000 rpm
